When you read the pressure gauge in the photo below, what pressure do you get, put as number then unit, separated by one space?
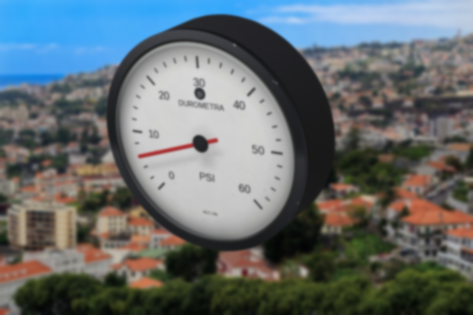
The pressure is 6 psi
